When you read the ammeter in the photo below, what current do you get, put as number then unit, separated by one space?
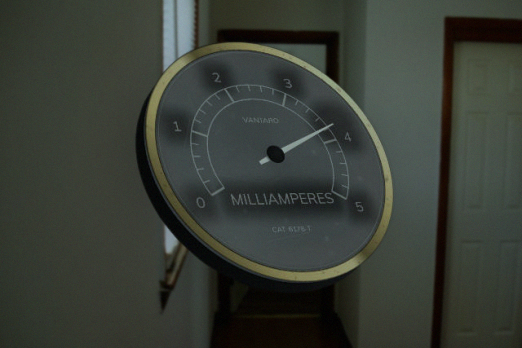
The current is 3.8 mA
